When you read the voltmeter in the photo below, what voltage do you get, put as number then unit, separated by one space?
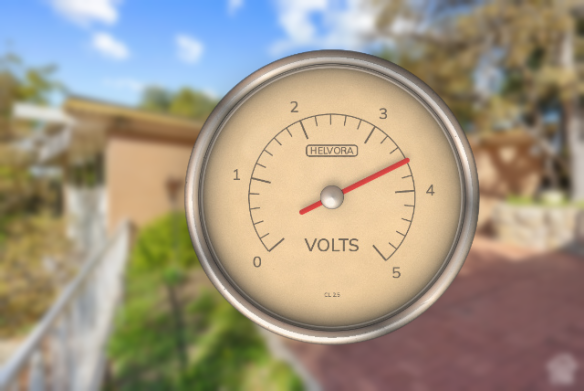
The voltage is 3.6 V
